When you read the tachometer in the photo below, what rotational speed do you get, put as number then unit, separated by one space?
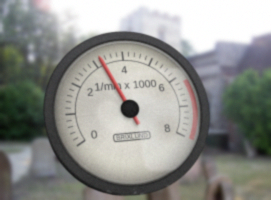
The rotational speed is 3200 rpm
